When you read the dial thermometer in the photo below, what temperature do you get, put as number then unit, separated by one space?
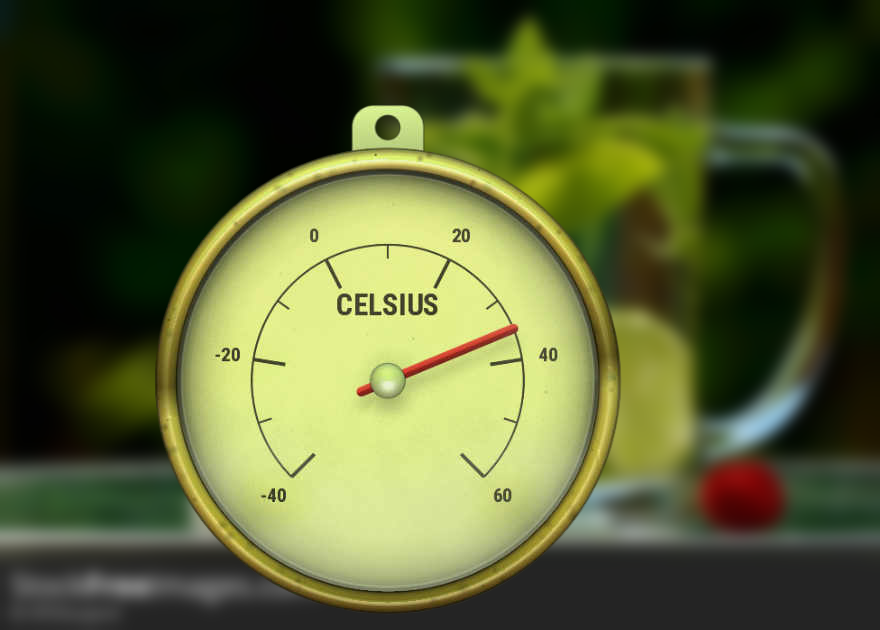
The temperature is 35 °C
